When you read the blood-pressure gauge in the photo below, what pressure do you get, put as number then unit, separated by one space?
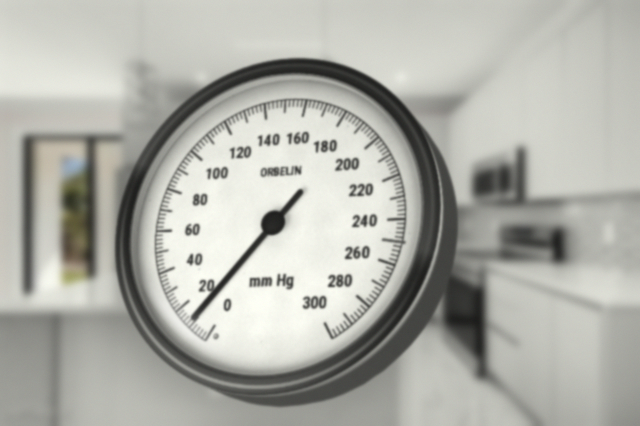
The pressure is 10 mmHg
